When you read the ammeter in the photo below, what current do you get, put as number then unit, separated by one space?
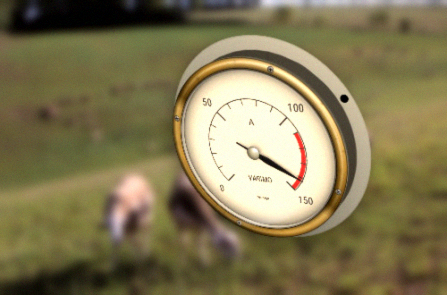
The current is 140 A
